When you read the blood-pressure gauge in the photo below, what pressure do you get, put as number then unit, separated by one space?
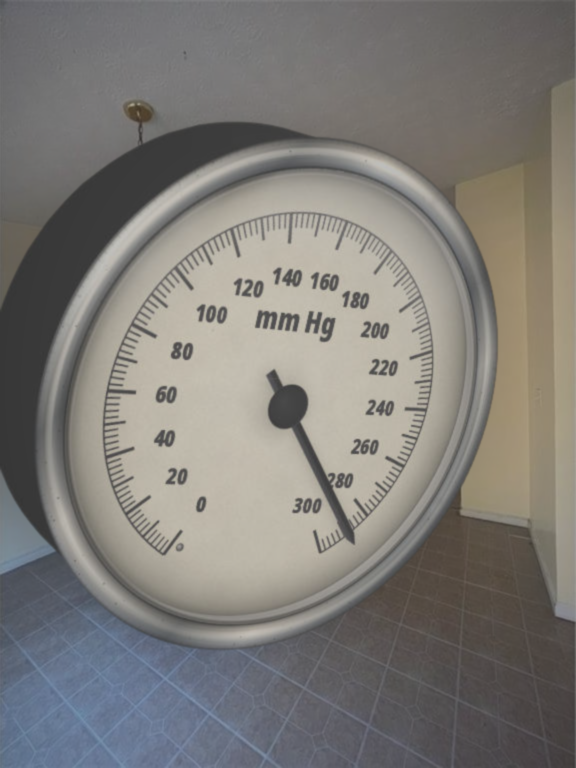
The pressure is 290 mmHg
